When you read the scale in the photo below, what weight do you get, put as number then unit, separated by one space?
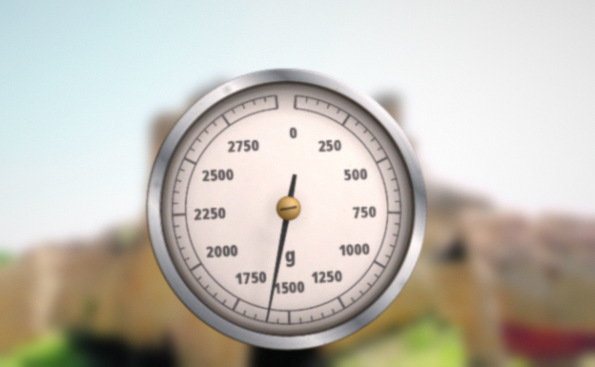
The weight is 1600 g
